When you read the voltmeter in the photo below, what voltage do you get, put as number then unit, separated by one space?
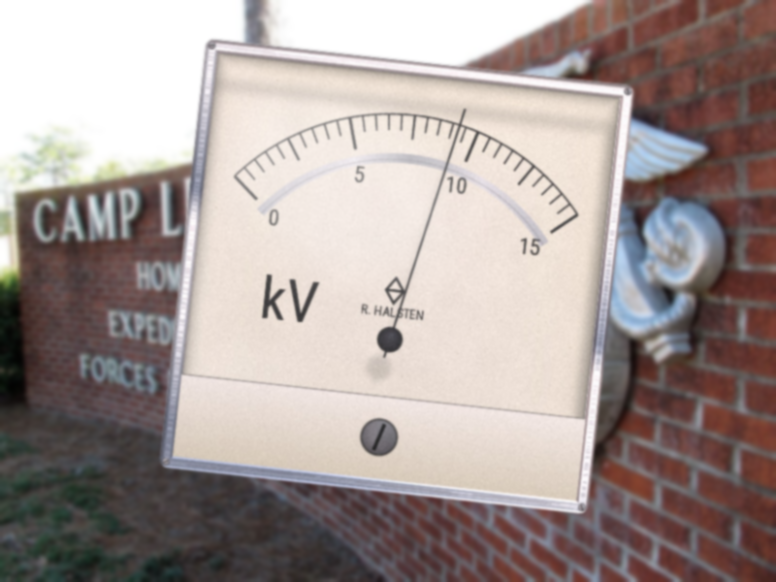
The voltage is 9.25 kV
